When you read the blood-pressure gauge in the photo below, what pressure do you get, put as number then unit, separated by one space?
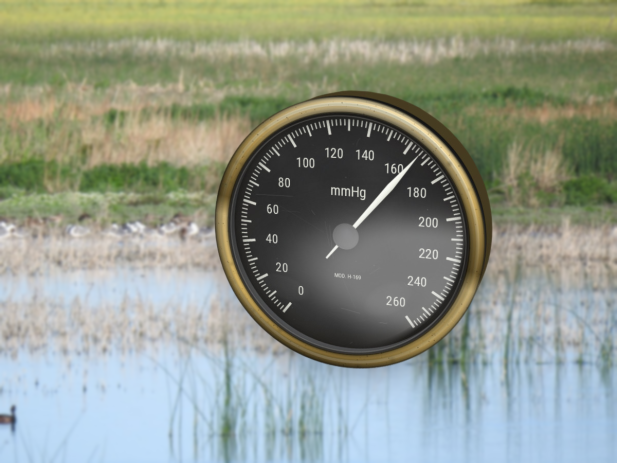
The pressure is 166 mmHg
